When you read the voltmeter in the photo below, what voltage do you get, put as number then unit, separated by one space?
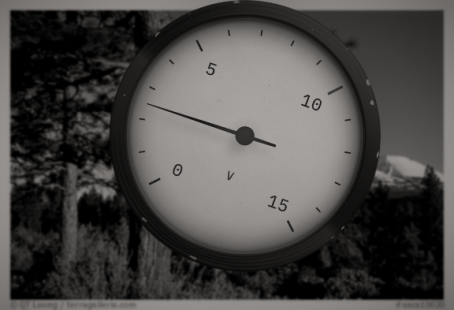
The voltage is 2.5 V
